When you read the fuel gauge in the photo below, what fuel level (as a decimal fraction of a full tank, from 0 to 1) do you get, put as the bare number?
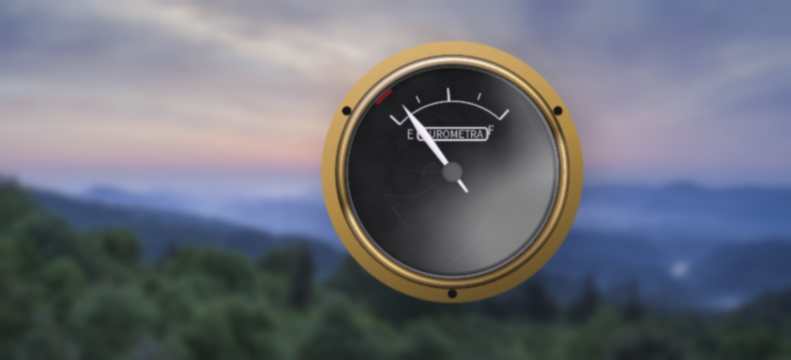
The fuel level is 0.125
